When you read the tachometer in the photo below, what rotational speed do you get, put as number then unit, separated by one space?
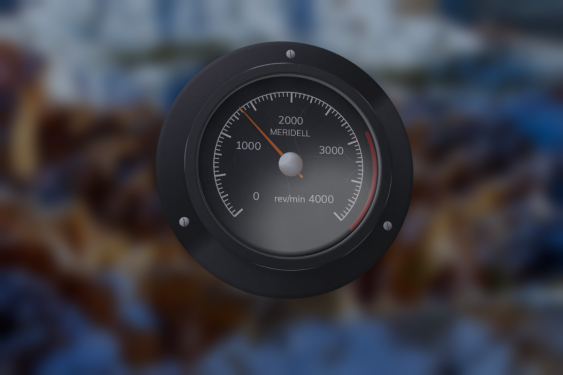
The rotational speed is 1350 rpm
